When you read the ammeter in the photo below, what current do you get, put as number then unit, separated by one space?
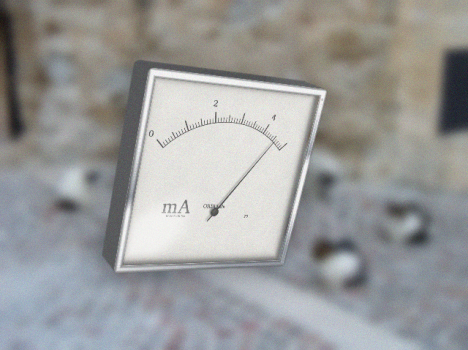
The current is 4.5 mA
